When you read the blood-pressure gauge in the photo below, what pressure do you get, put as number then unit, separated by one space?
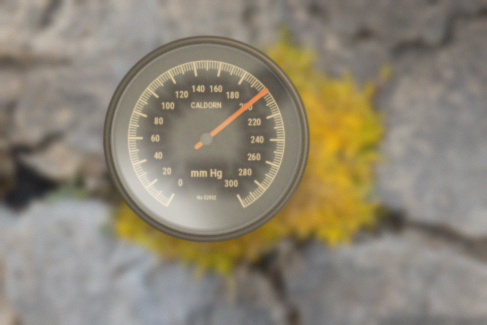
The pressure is 200 mmHg
